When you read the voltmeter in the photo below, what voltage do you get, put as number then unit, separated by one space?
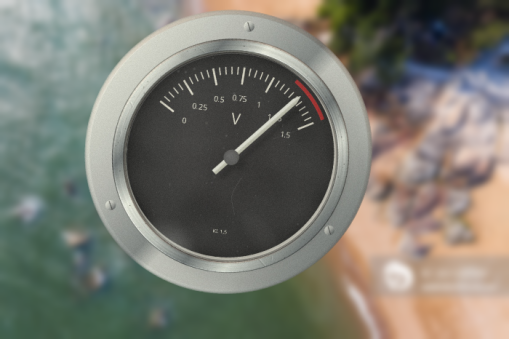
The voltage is 1.25 V
